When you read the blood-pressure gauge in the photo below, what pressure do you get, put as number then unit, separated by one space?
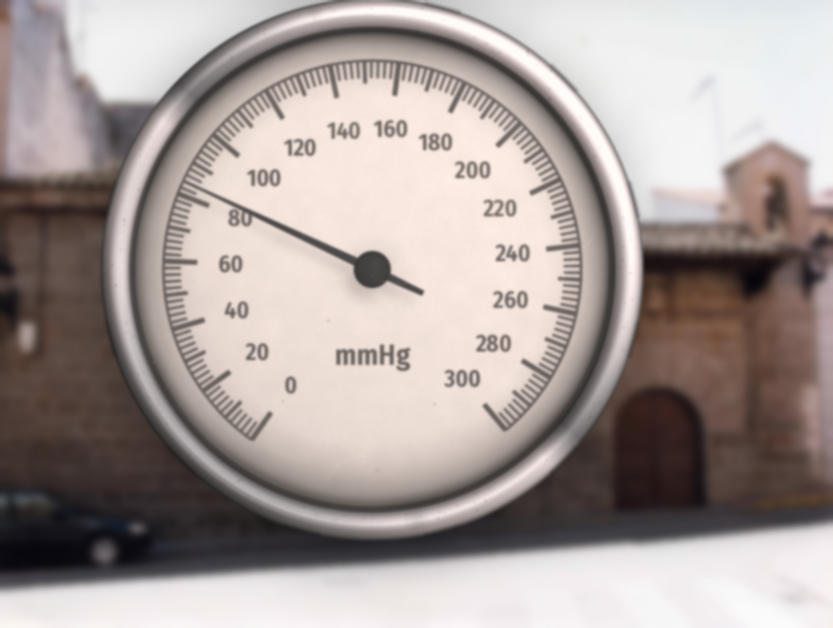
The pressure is 84 mmHg
